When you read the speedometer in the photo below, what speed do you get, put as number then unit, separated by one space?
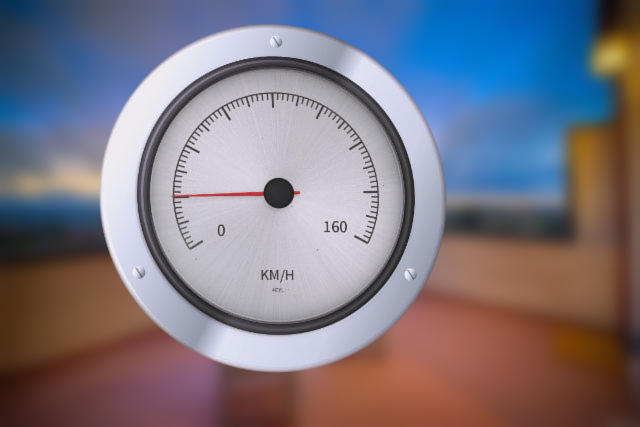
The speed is 20 km/h
